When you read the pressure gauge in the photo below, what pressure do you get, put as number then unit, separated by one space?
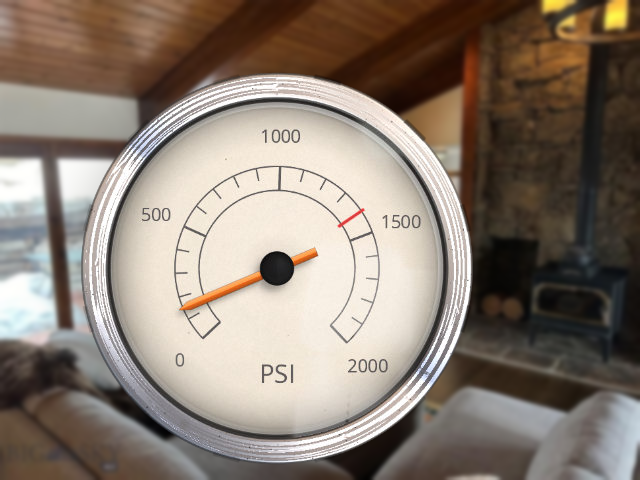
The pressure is 150 psi
